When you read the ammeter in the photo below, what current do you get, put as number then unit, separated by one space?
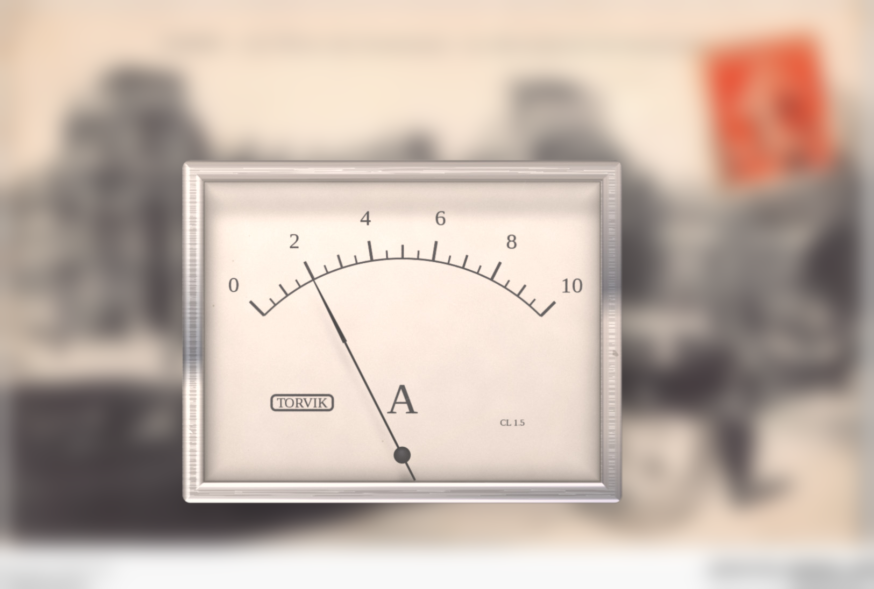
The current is 2 A
